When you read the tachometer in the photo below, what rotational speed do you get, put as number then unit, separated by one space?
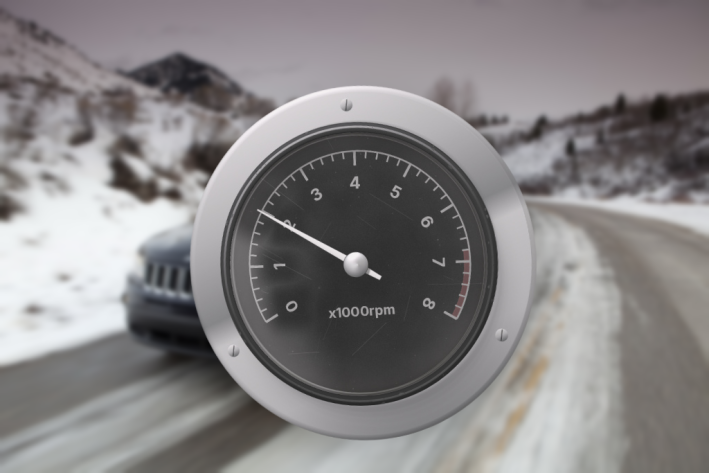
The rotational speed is 2000 rpm
